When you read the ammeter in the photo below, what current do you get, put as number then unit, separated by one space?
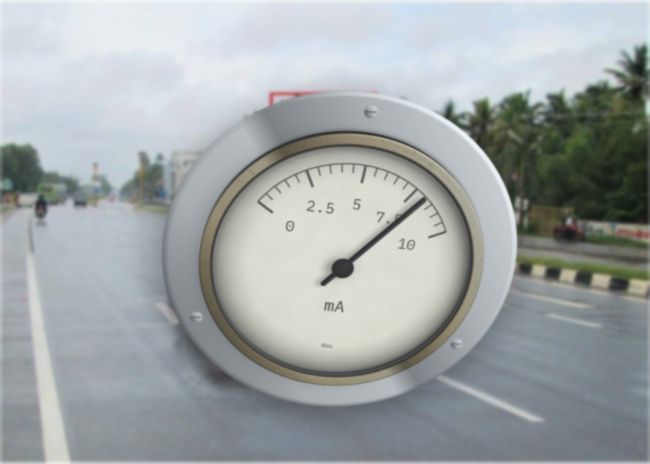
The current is 8 mA
